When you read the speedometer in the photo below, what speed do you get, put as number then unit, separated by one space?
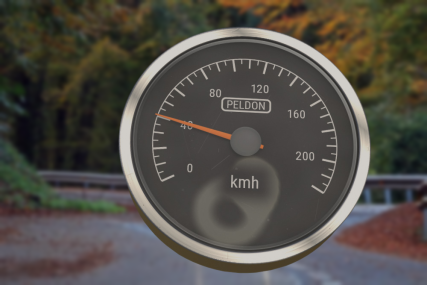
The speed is 40 km/h
